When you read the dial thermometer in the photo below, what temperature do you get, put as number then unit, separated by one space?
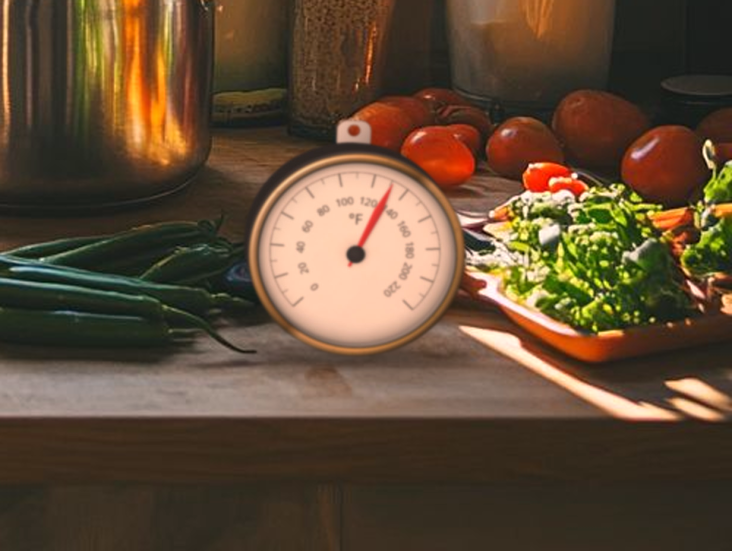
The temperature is 130 °F
